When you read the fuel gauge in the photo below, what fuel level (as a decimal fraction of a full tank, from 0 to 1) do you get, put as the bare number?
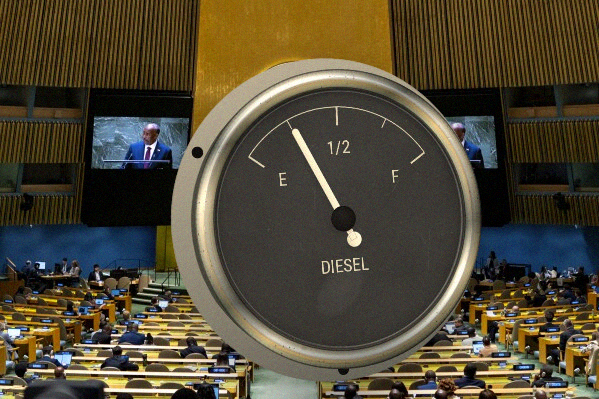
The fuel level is 0.25
